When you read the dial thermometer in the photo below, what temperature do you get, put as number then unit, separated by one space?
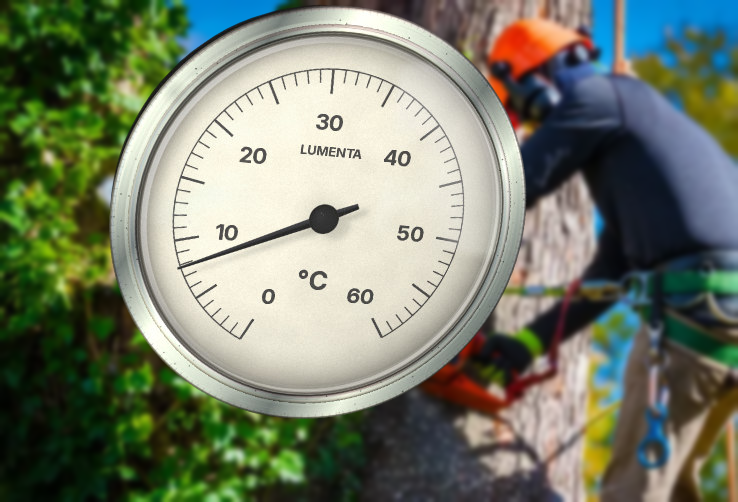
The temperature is 8 °C
